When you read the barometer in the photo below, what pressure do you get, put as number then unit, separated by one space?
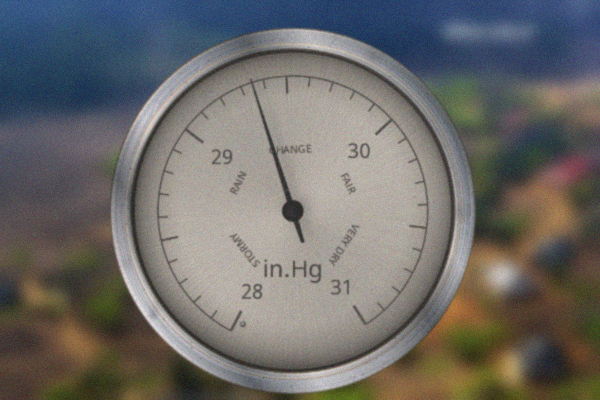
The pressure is 29.35 inHg
